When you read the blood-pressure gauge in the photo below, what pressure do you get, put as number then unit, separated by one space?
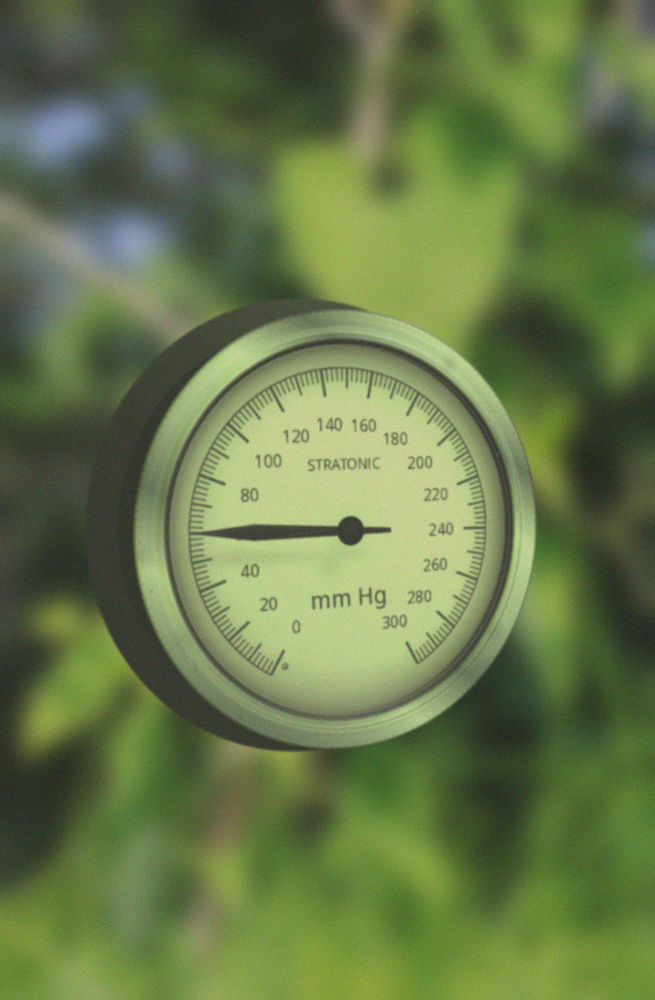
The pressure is 60 mmHg
